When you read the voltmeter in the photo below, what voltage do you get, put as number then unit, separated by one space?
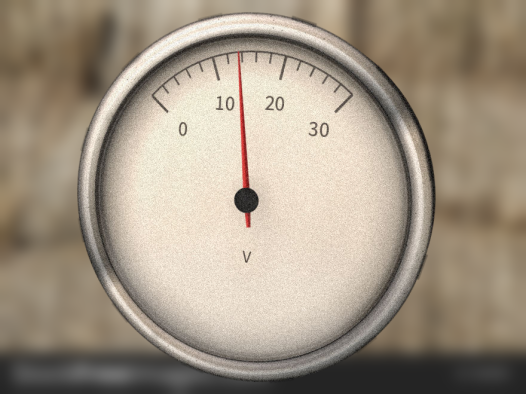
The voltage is 14 V
